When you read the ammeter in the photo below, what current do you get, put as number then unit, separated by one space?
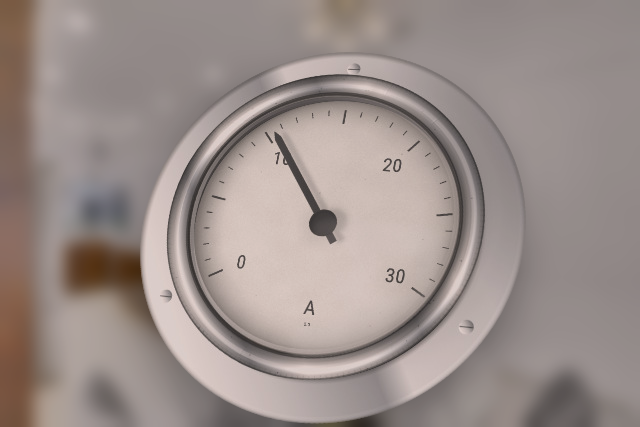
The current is 10.5 A
